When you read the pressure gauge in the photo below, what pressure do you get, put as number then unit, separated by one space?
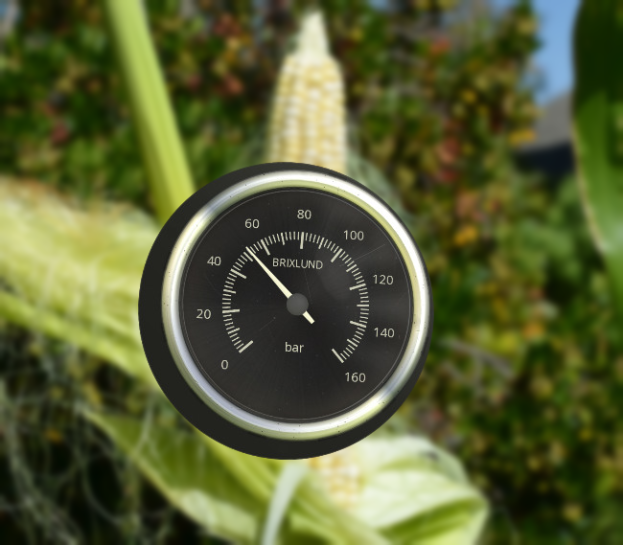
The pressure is 52 bar
